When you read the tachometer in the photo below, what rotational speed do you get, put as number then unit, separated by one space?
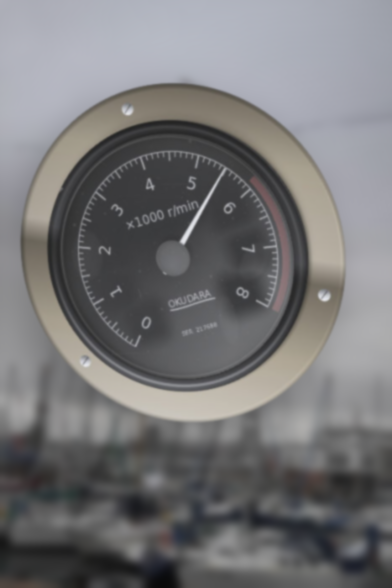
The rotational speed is 5500 rpm
